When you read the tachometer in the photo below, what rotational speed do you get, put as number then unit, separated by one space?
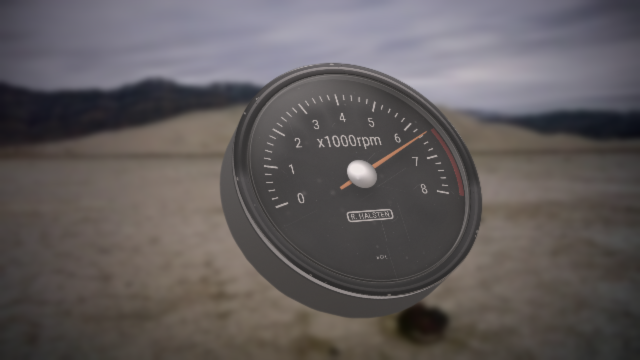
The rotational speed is 6400 rpm
